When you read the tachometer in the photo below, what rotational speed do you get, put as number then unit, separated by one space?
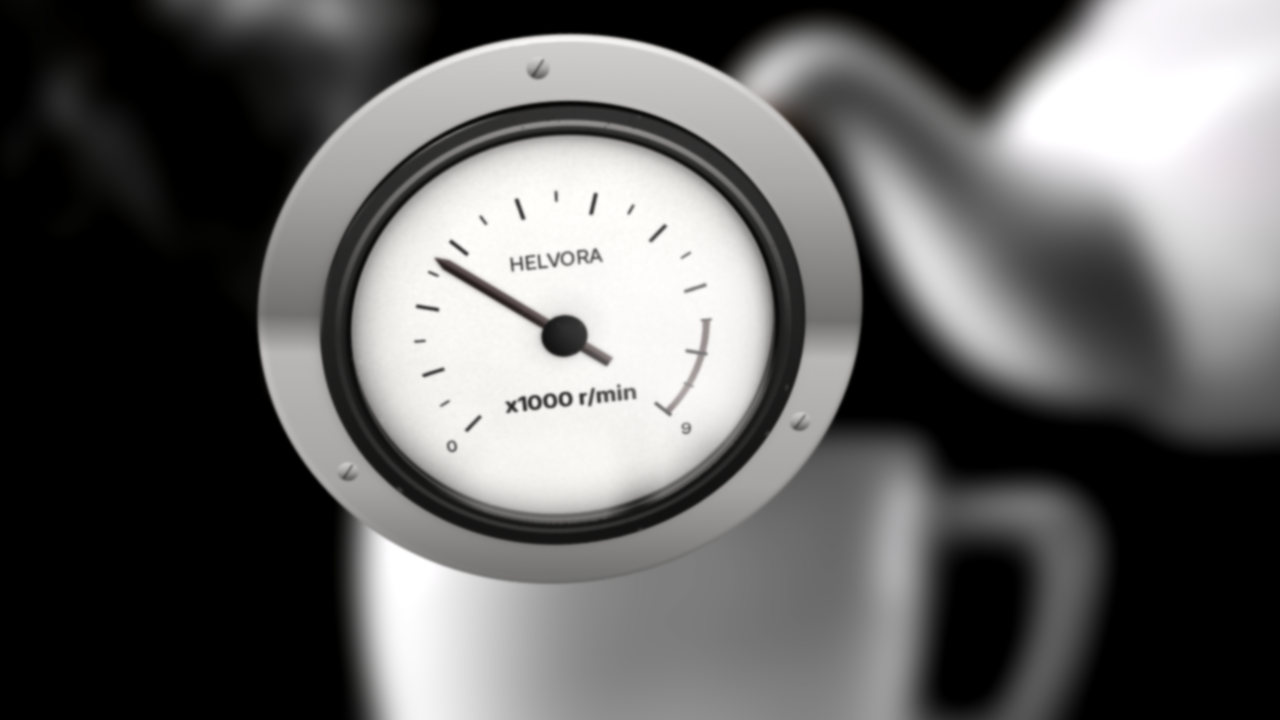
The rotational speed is 2750 rpm
